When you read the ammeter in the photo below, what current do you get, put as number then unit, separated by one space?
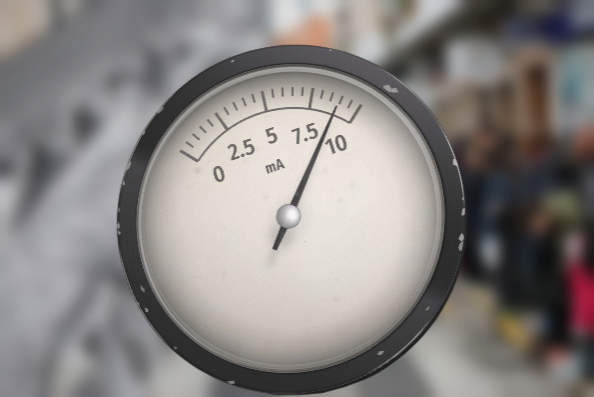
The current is 9 mA
